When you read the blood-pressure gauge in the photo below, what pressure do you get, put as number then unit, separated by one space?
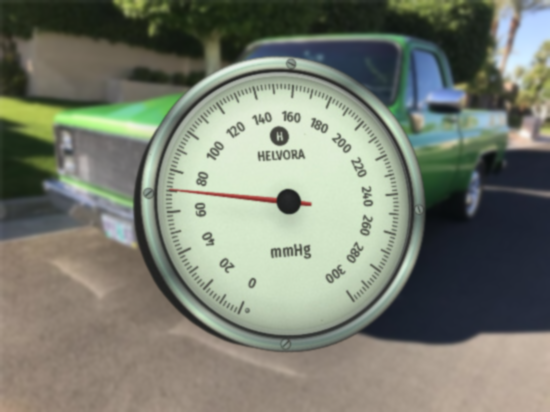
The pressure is 70 mmHg
